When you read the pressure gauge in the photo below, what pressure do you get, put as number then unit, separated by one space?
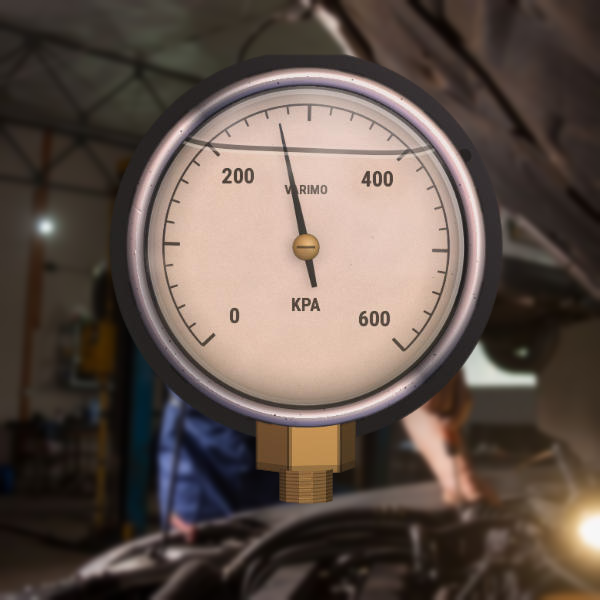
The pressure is 270 kPa
